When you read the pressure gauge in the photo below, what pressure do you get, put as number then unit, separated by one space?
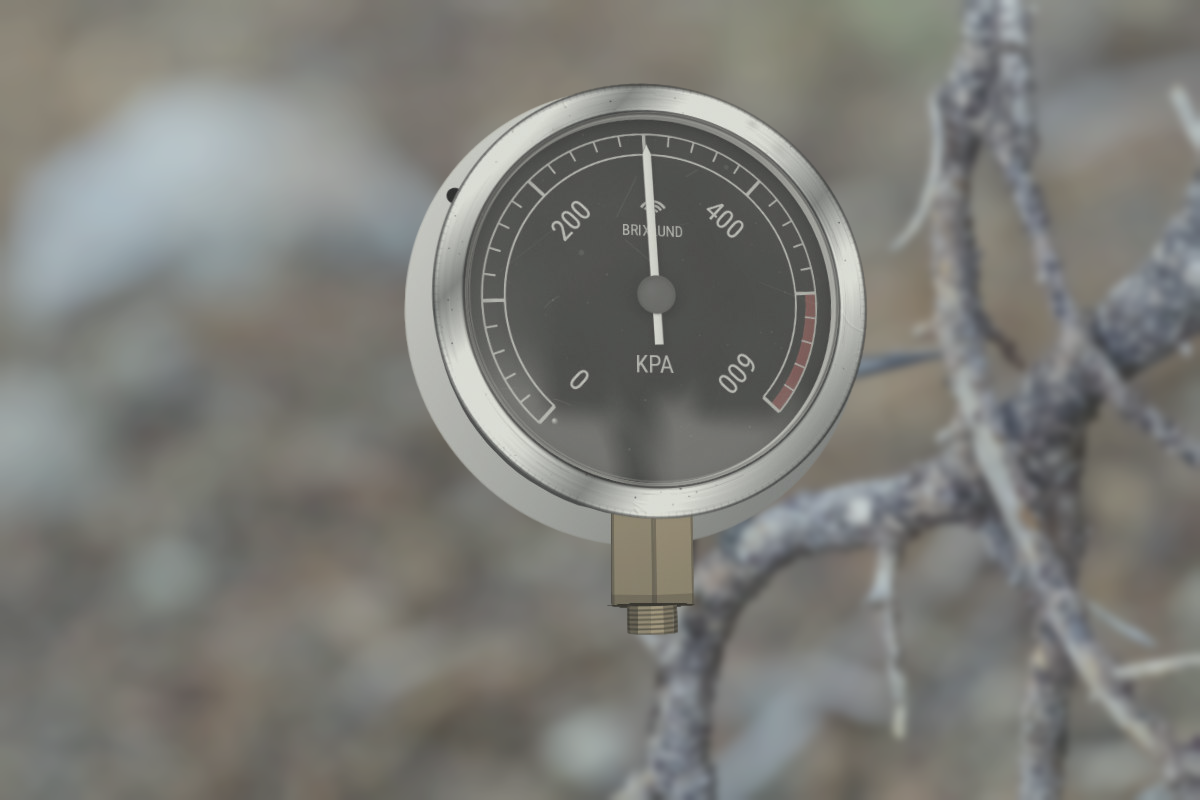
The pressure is 300 kPa
